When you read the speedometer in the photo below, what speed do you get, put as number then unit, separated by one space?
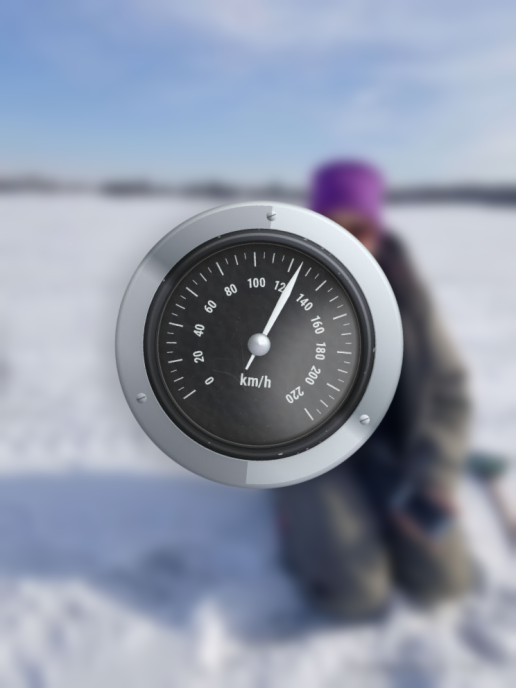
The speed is 125 km/h
